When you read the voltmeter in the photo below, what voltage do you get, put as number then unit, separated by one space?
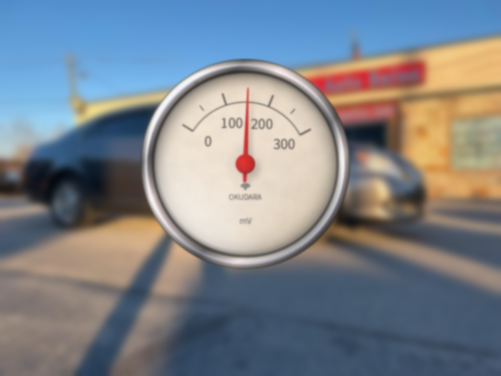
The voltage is 150 mV
